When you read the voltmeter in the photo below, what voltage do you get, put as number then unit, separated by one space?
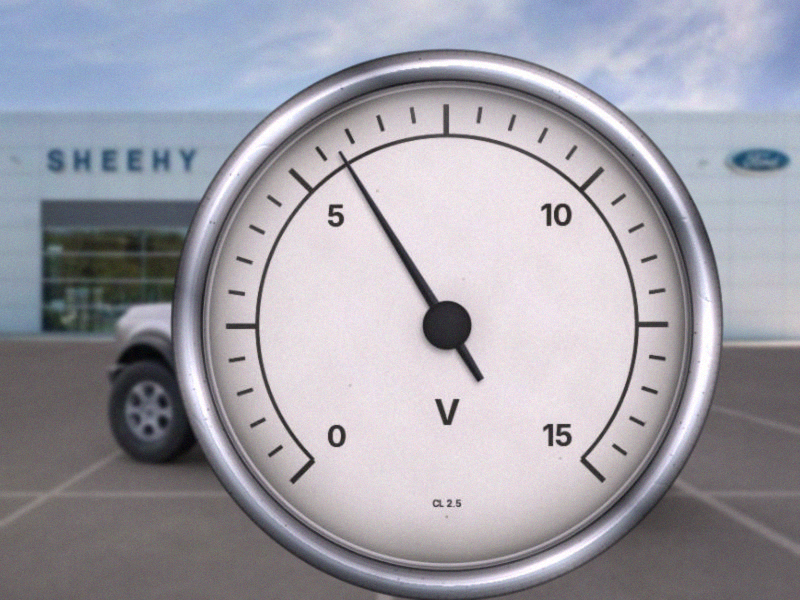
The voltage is 5.75 V
